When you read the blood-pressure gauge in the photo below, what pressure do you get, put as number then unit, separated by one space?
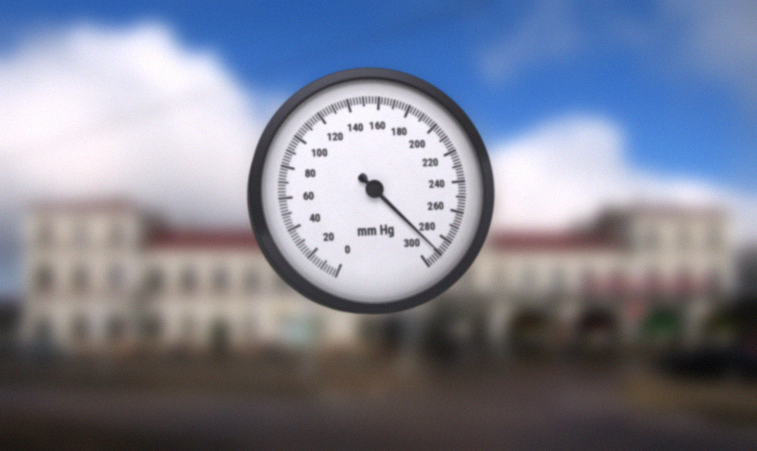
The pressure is 290 mmHg
